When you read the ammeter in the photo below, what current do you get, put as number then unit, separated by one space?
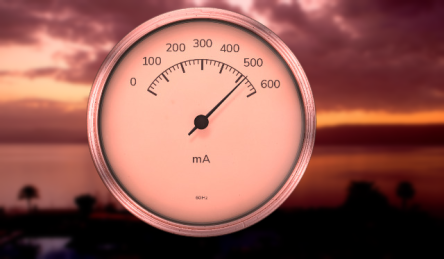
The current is 520 mA
